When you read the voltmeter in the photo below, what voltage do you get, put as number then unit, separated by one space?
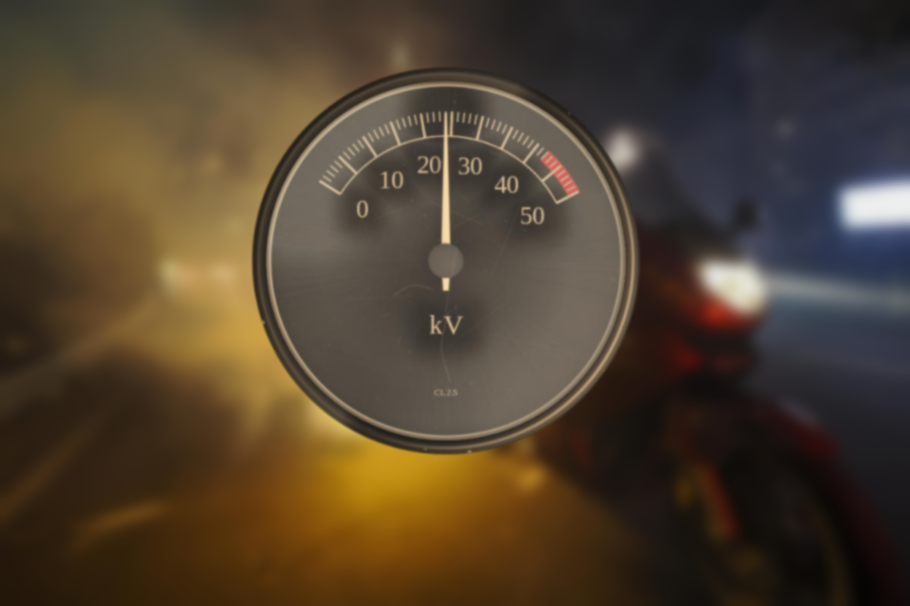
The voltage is 24 kV
